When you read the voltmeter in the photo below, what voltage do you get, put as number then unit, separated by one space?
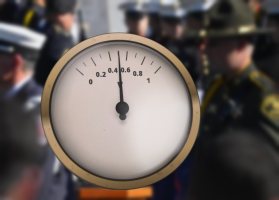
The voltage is 0.5 V
